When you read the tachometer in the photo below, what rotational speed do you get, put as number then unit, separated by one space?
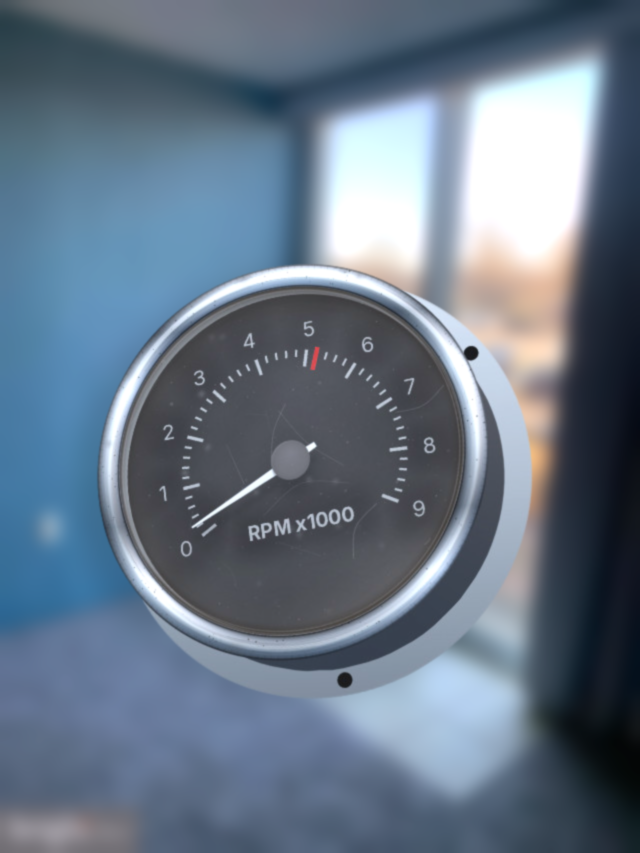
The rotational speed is 200 rpm
